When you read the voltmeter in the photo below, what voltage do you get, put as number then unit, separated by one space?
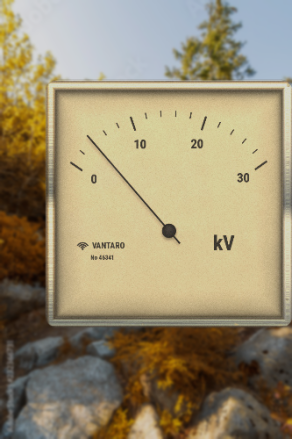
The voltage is 4 kV
